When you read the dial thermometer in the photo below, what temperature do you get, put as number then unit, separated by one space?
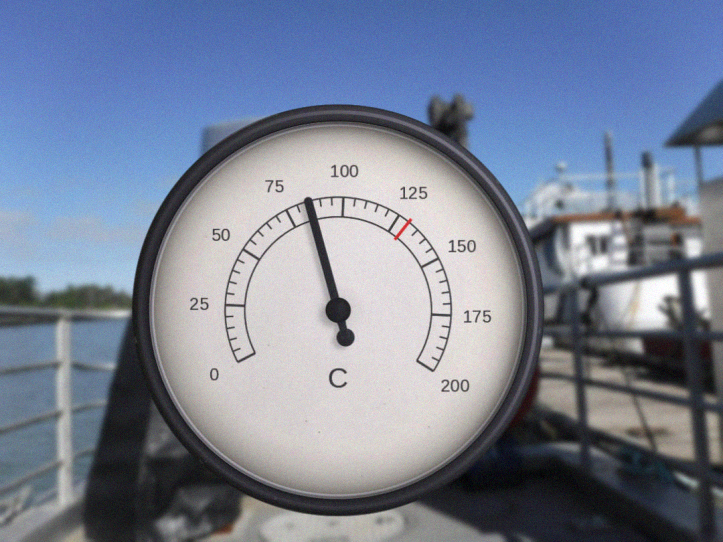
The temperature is 85 °C
